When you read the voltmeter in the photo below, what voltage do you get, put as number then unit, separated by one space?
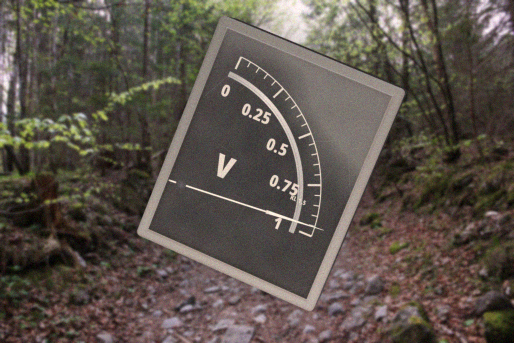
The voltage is 0.95 V
